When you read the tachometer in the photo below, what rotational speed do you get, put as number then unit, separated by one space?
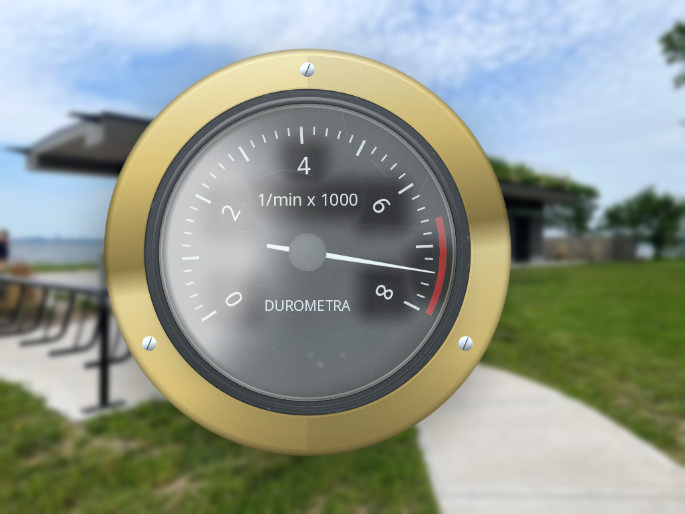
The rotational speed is 7400 rpm
